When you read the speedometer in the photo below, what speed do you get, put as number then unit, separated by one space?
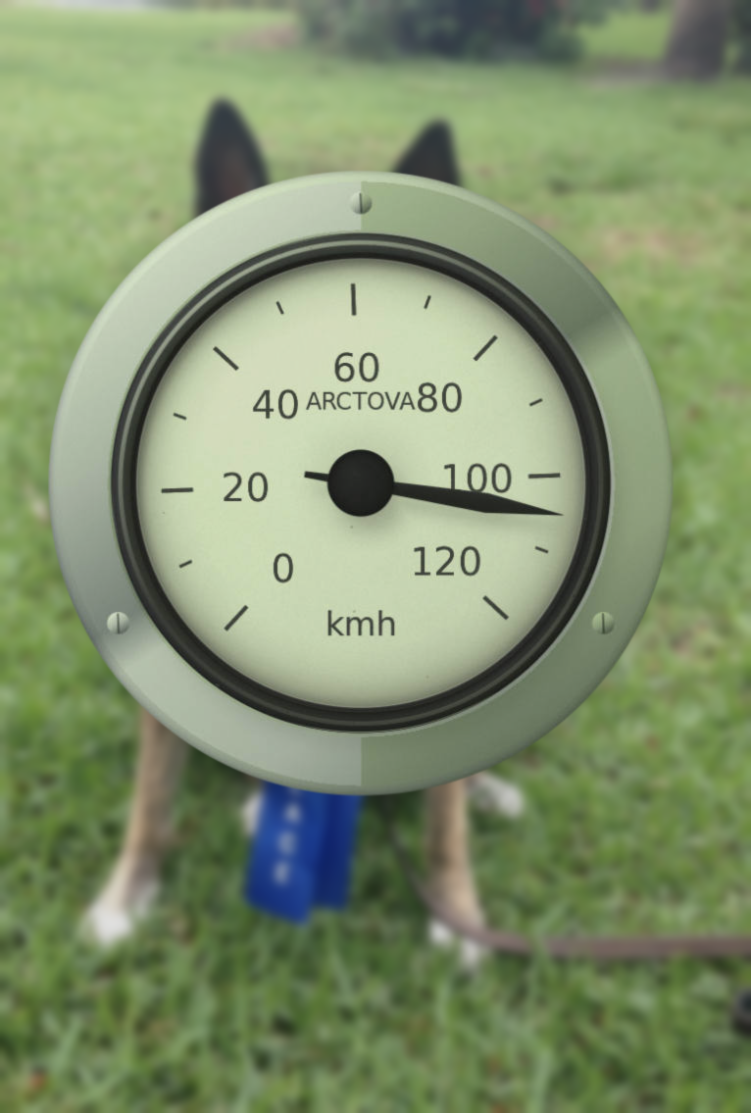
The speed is 105 km/h
